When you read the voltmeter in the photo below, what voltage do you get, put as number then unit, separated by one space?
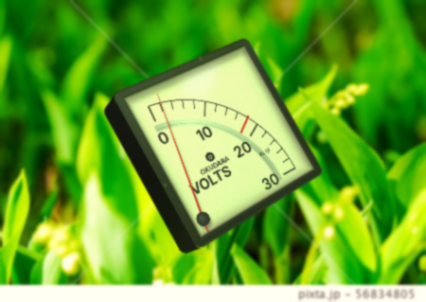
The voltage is 2 V
